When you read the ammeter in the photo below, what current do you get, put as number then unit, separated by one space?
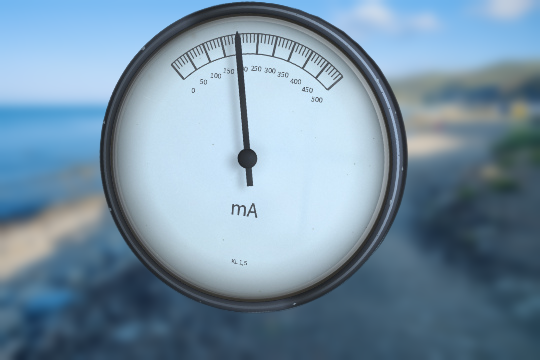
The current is 200 mA
